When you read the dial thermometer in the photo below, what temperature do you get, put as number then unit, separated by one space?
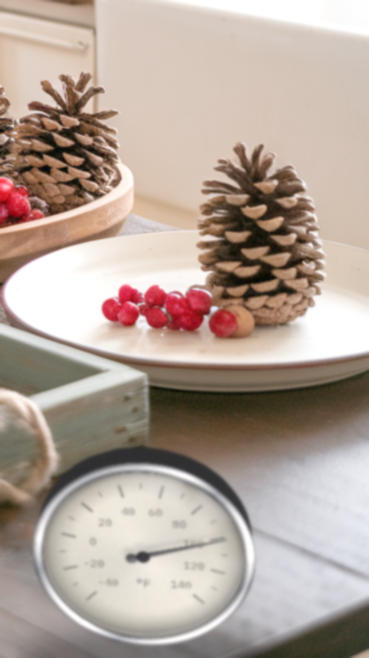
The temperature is 100 °F
